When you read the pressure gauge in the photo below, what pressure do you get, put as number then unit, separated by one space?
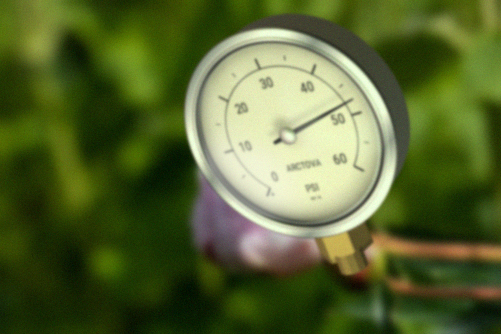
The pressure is 47.5 psi
